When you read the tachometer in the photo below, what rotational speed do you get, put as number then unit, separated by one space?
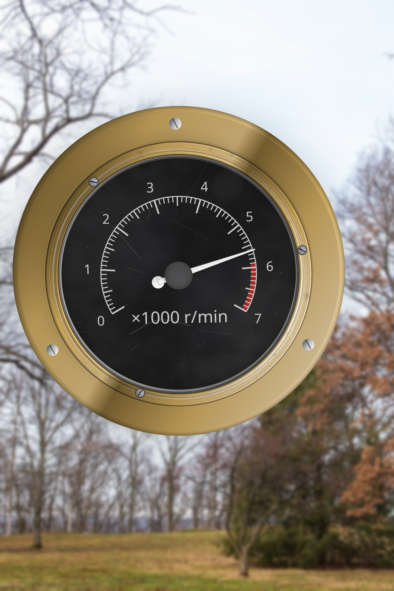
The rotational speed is 5600 rpm
